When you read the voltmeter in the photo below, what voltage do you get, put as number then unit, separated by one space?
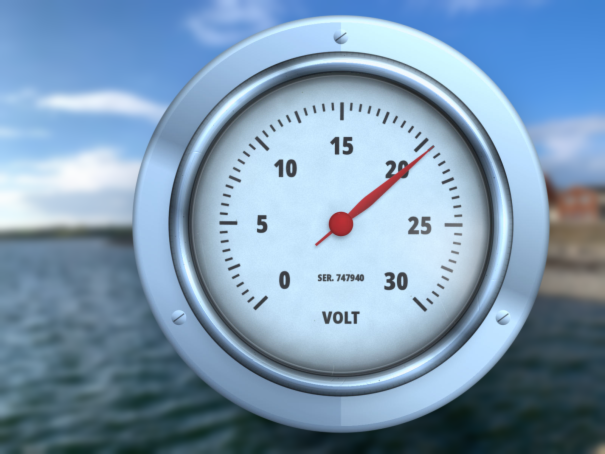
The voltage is 20.5 V
